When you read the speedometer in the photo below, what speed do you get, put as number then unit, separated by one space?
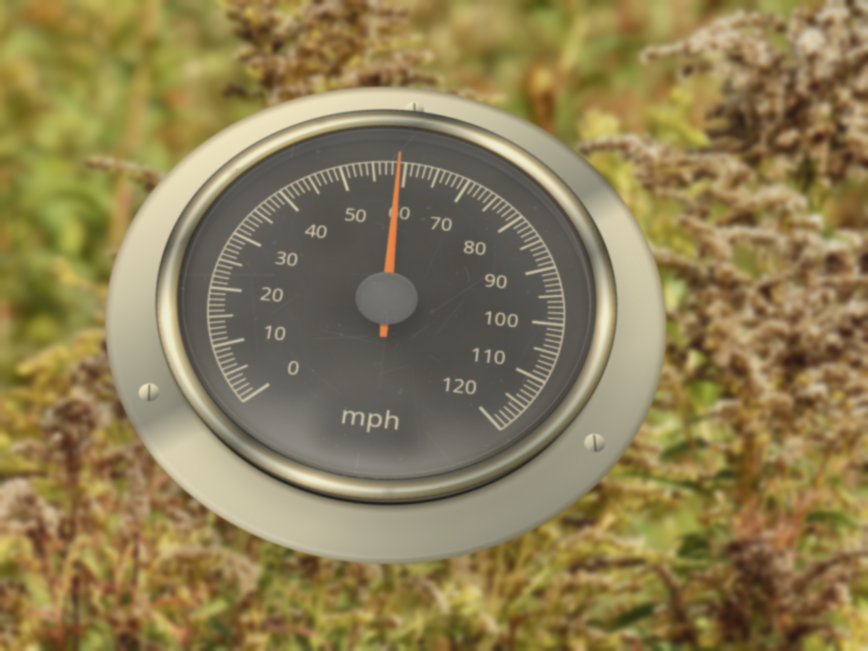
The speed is 59 mph
